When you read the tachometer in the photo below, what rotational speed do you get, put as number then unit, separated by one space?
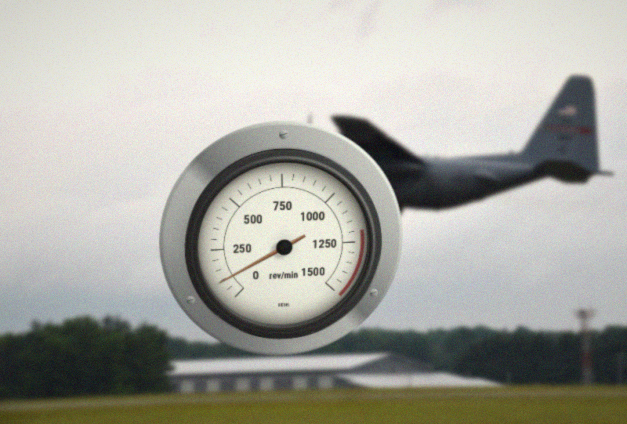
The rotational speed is 100 rpm
